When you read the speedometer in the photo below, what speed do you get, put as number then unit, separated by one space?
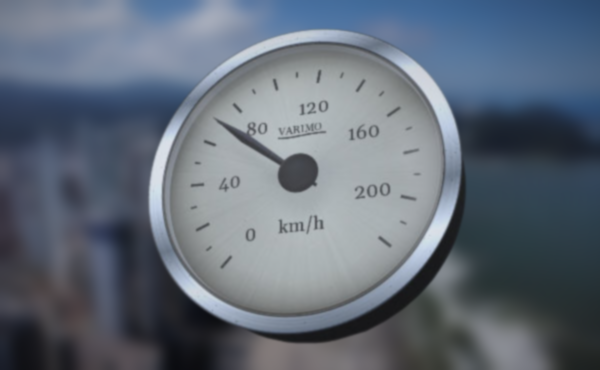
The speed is 70 km/h
